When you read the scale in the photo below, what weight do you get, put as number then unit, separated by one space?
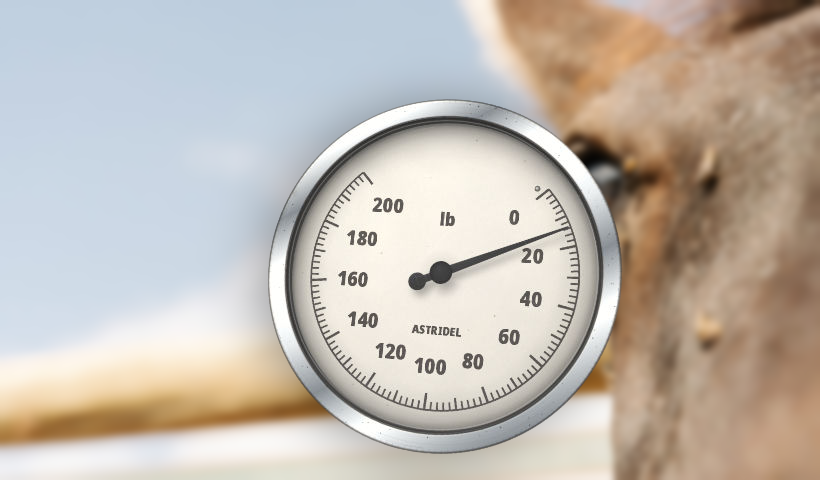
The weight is 14 lb
